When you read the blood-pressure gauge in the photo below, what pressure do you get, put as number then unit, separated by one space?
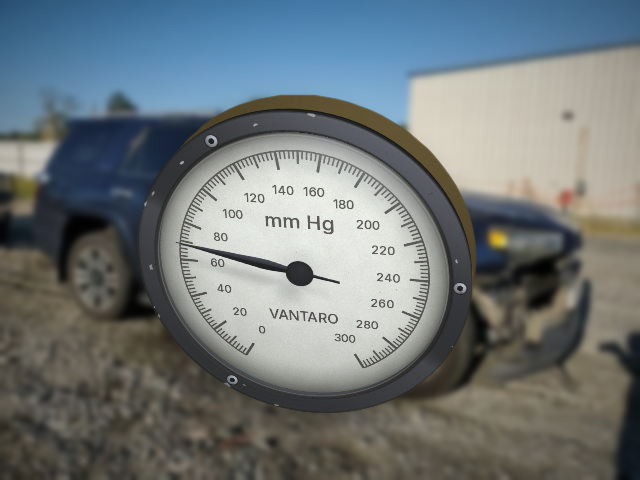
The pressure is 70 mmHg
